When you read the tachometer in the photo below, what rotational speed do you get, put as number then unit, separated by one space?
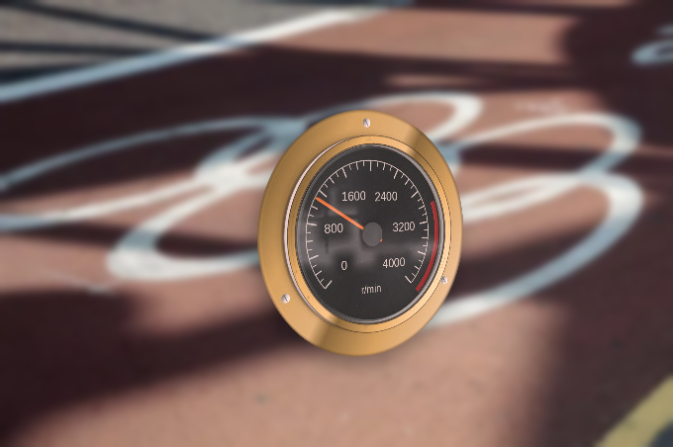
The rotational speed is 1100 rpm
